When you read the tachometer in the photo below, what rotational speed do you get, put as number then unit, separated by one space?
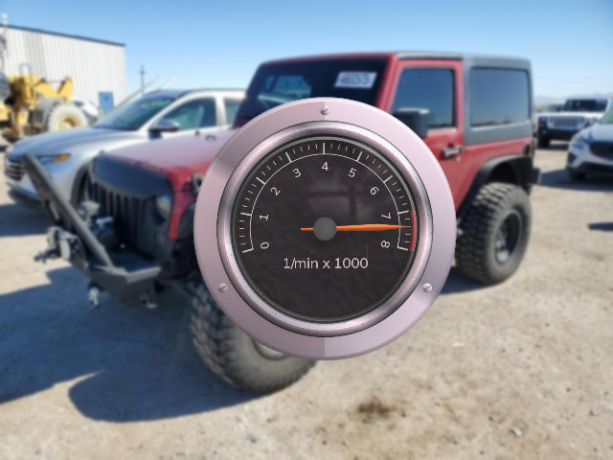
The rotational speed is 7400 rpm
